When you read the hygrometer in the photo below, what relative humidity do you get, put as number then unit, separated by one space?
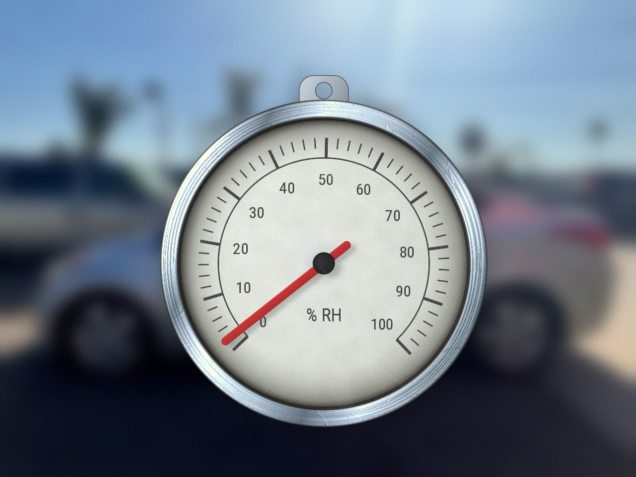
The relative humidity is 2 %
